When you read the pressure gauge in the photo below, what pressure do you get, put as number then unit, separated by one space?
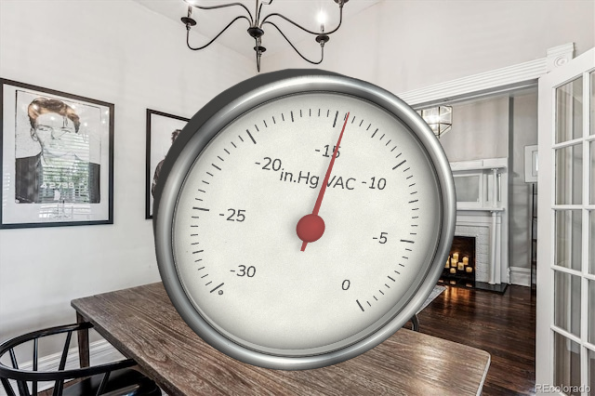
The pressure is -14.5 inHg
